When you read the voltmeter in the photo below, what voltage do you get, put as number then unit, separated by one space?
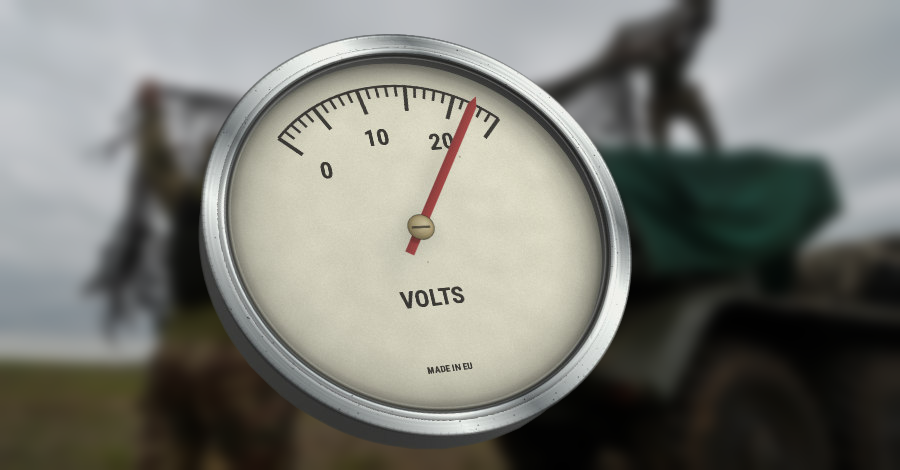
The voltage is 22 V
